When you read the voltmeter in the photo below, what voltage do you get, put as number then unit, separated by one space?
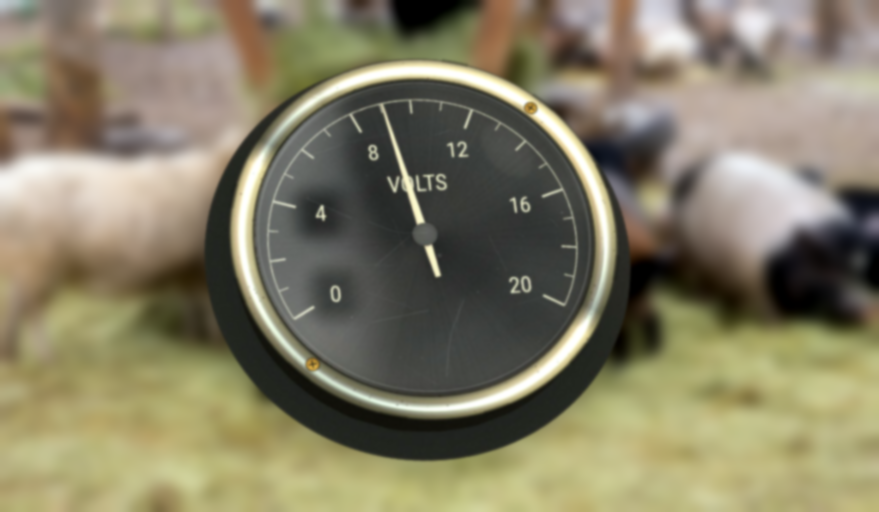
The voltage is 9 V
